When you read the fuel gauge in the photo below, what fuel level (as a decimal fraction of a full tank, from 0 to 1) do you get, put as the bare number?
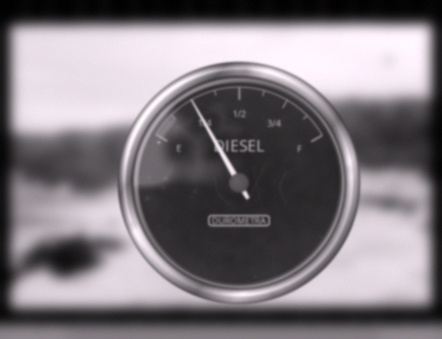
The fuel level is 0.25
